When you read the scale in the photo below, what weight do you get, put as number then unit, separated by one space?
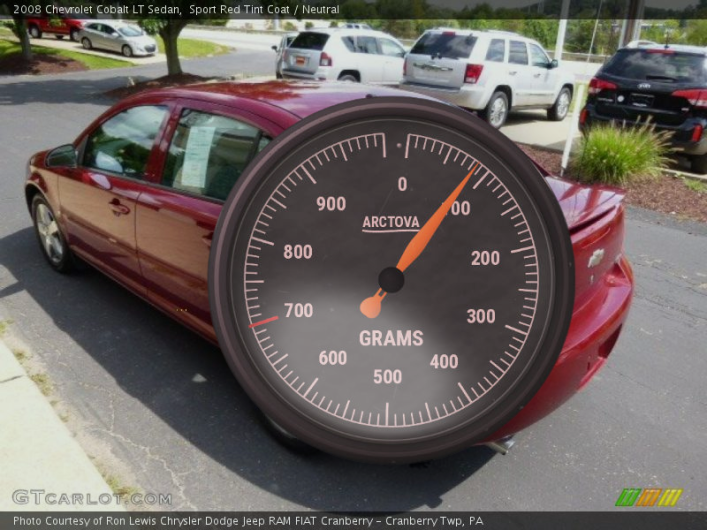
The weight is 85 g
